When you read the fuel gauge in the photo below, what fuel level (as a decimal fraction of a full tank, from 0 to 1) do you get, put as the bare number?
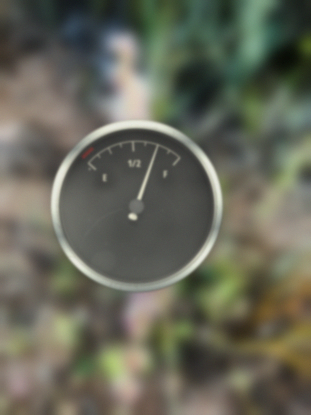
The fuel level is 0.75
